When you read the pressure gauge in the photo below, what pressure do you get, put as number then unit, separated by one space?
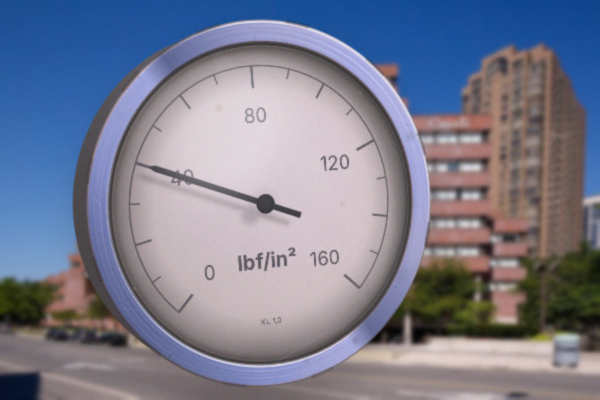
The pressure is 40 psi
